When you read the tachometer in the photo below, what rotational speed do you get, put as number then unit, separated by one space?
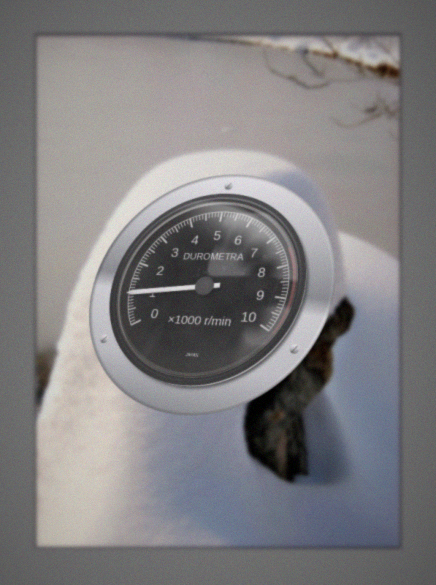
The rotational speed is 1000 rpm
